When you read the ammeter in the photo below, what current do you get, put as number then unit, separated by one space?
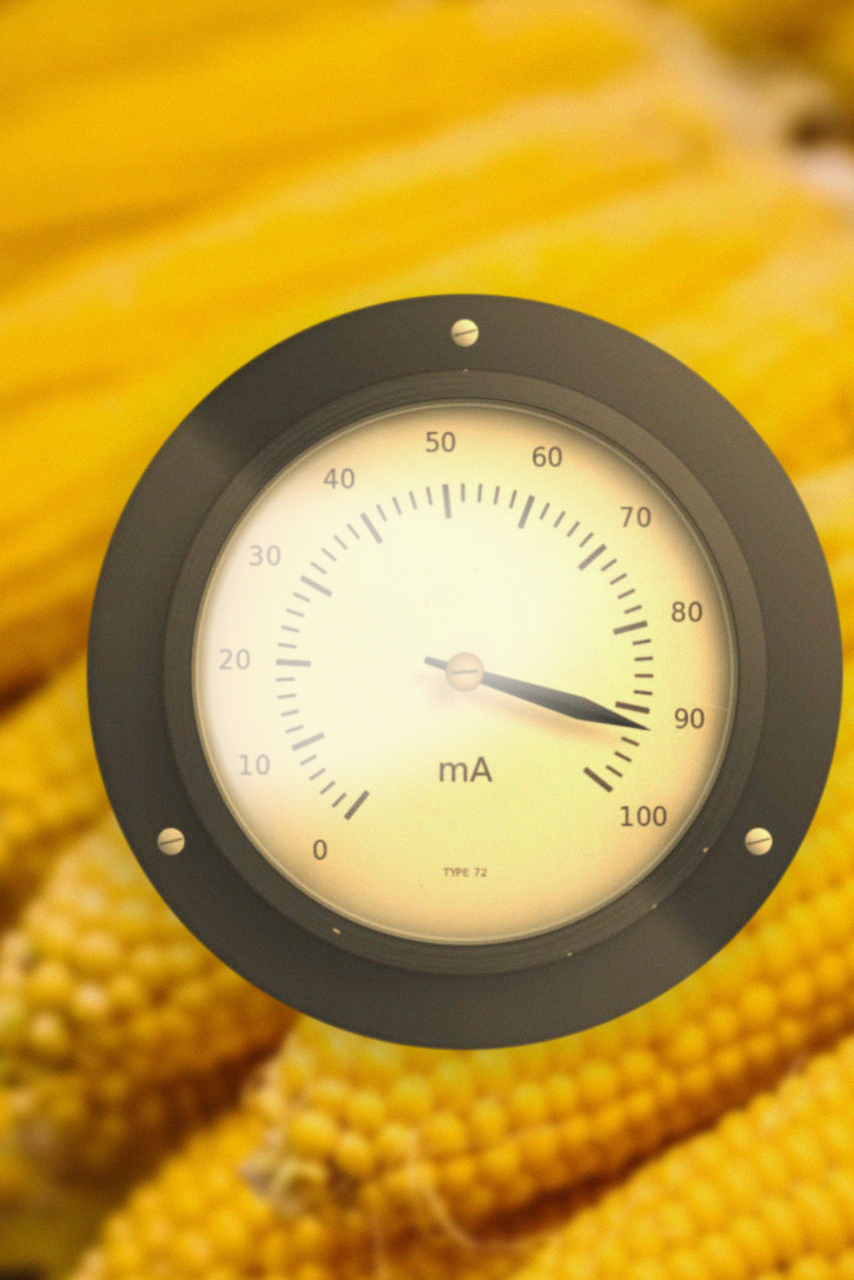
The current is 92 mA
